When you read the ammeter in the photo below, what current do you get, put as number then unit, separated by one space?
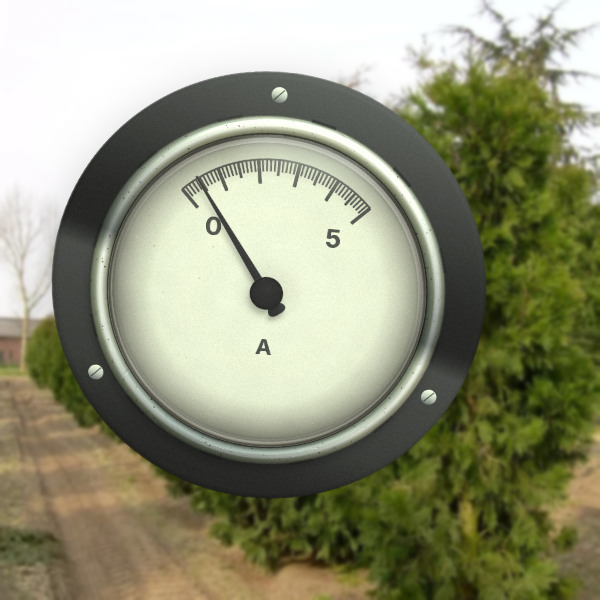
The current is 0.5 A
